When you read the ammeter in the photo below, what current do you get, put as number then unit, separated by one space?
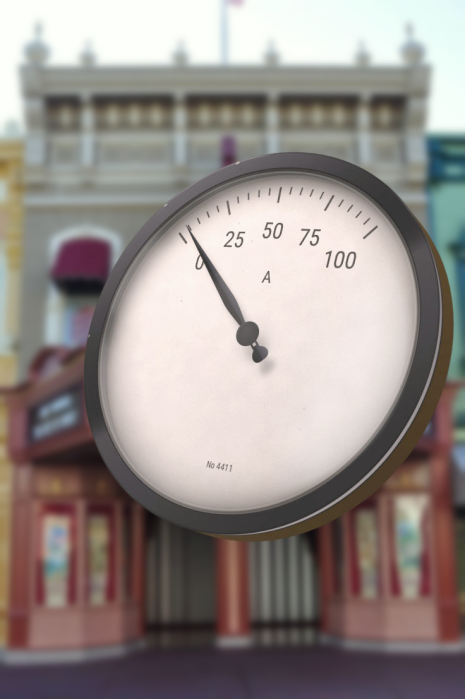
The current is 5 A
